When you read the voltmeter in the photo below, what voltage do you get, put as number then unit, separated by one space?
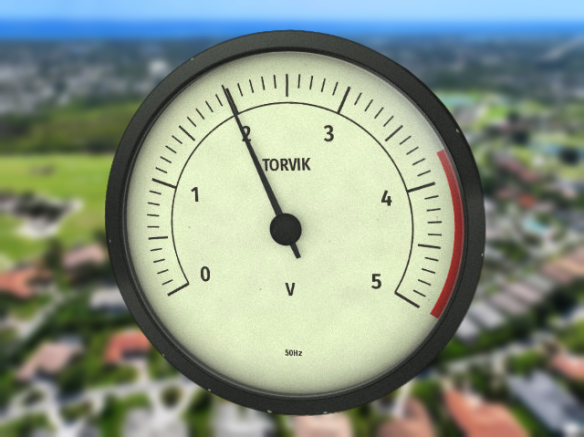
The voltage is 2 V
